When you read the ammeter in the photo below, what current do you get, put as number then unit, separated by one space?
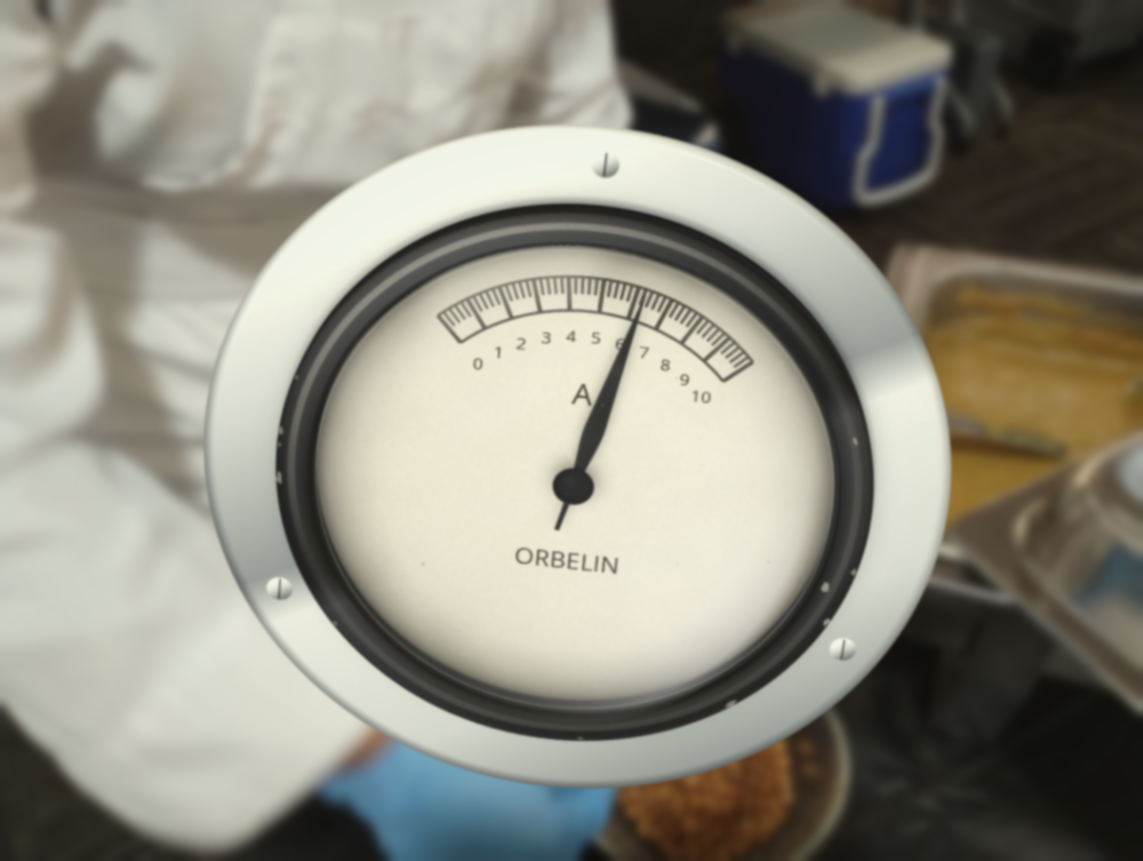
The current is 6.2 A
